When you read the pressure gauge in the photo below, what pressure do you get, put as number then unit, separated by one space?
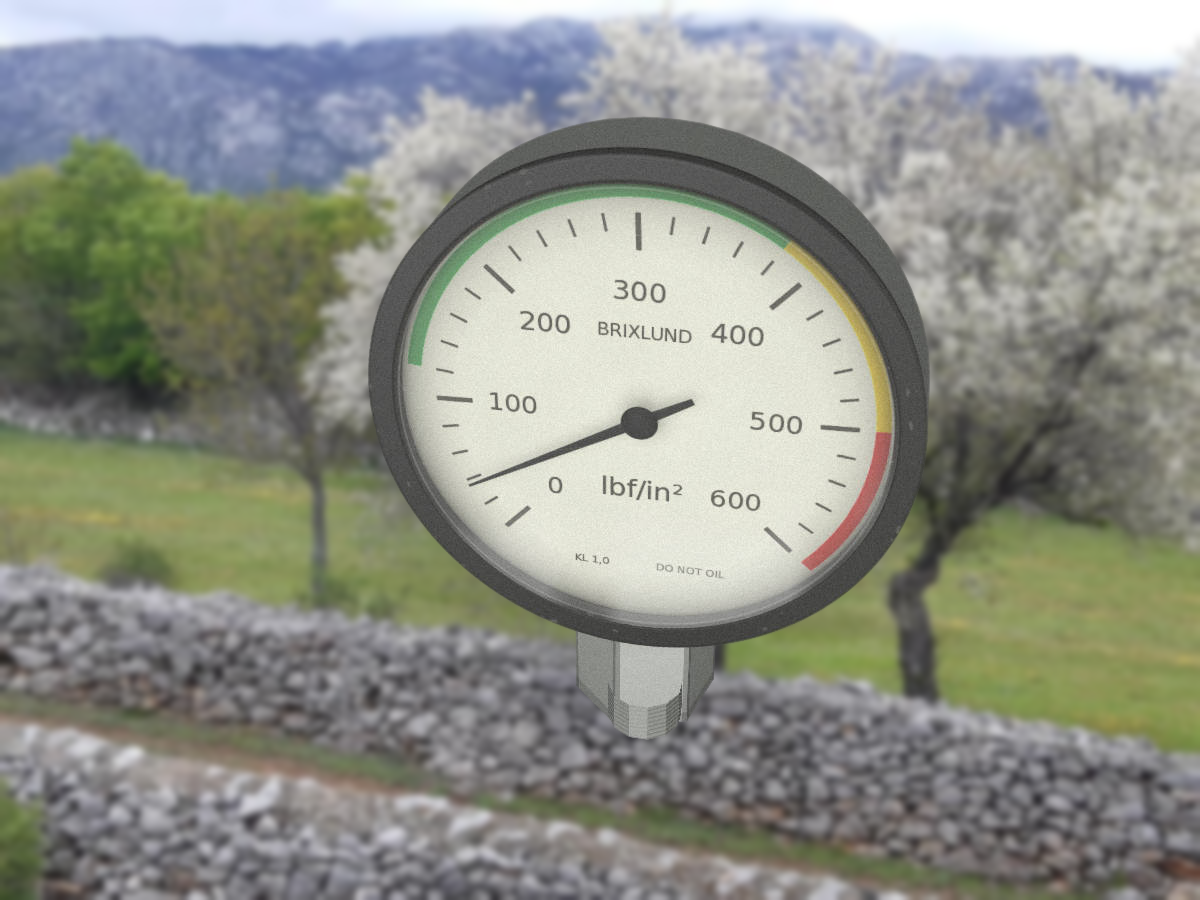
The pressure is 40 psi
